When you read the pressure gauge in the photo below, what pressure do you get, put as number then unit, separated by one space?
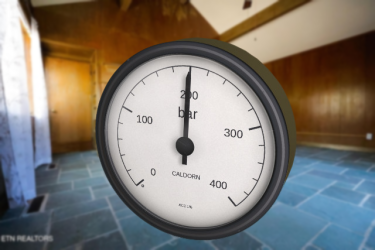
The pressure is 200 bar
